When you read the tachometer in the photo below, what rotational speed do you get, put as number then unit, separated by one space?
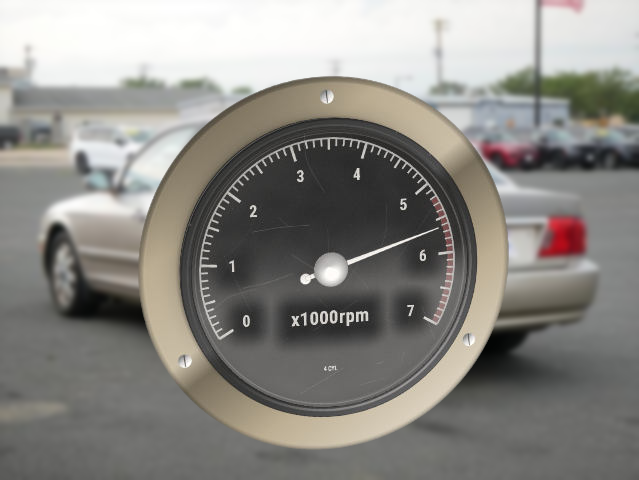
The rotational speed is 5600 rpm
